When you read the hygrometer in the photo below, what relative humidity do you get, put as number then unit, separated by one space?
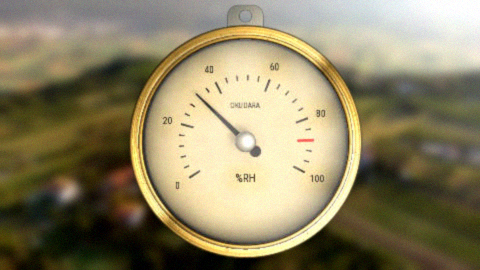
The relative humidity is 32 %
